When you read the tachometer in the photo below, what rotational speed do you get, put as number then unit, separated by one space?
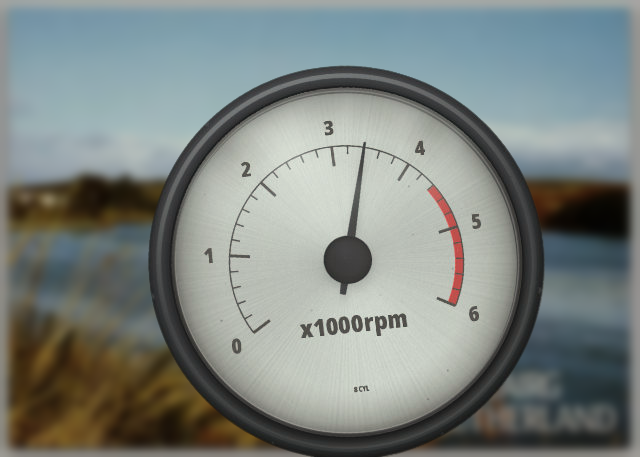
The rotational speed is 3400 rpm
